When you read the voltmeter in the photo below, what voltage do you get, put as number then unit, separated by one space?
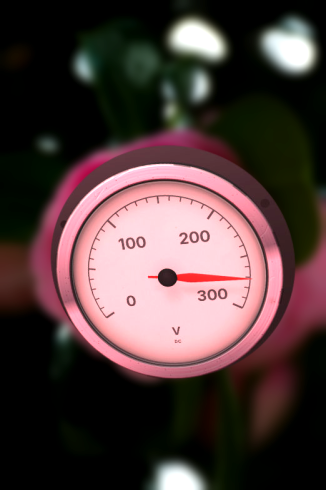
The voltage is 270 V
